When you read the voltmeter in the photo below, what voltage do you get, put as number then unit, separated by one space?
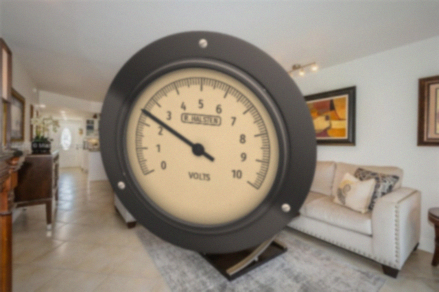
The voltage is 2.5 V
